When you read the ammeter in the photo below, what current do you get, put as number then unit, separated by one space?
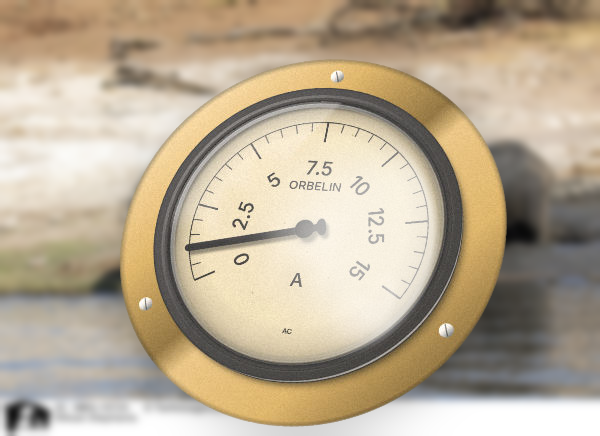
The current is 1 A
